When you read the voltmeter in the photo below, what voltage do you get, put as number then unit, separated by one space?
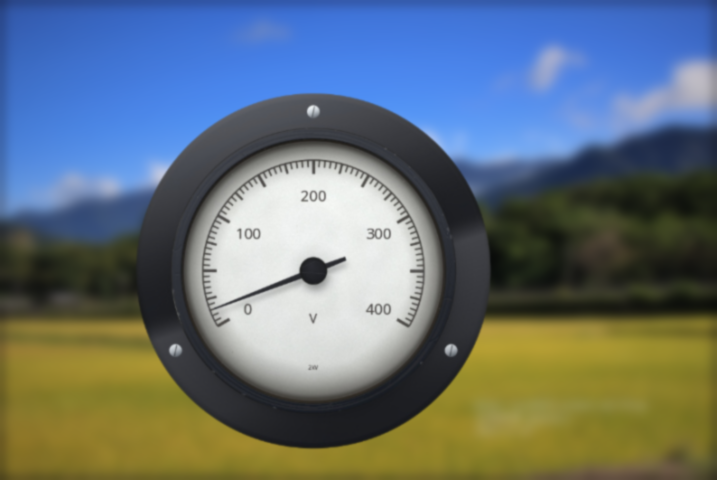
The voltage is 15 V
